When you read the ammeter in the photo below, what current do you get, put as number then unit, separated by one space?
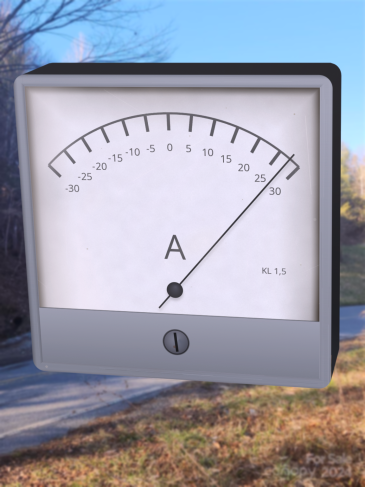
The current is 27.5 A
